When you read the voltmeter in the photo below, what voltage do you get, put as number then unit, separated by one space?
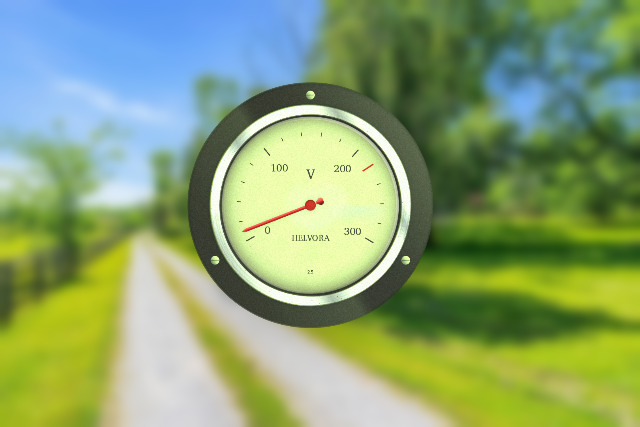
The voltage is 10 V
